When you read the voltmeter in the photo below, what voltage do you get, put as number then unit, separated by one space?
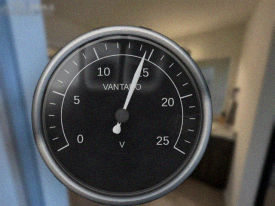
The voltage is 14.5 V
